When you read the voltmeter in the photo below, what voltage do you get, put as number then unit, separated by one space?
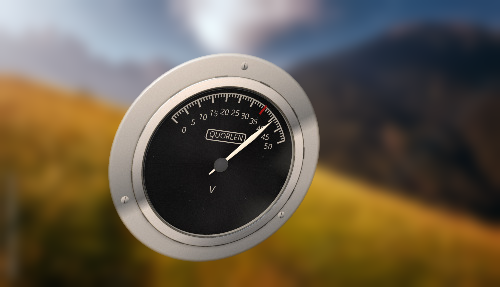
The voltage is 40 V
